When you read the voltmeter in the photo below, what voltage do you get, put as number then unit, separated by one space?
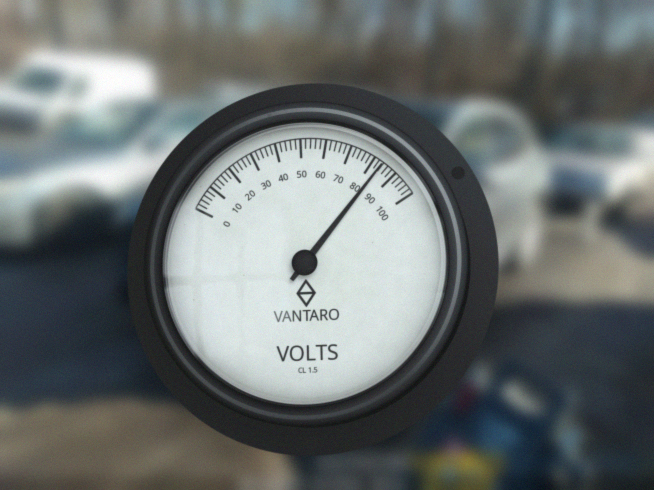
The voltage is 84 V
